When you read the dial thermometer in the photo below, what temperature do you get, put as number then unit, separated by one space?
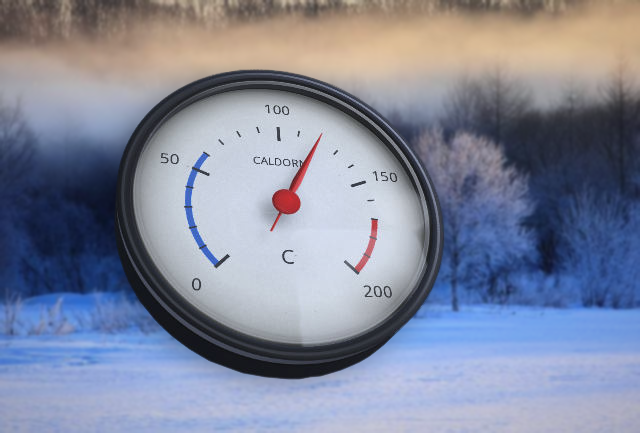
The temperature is 120 °C
